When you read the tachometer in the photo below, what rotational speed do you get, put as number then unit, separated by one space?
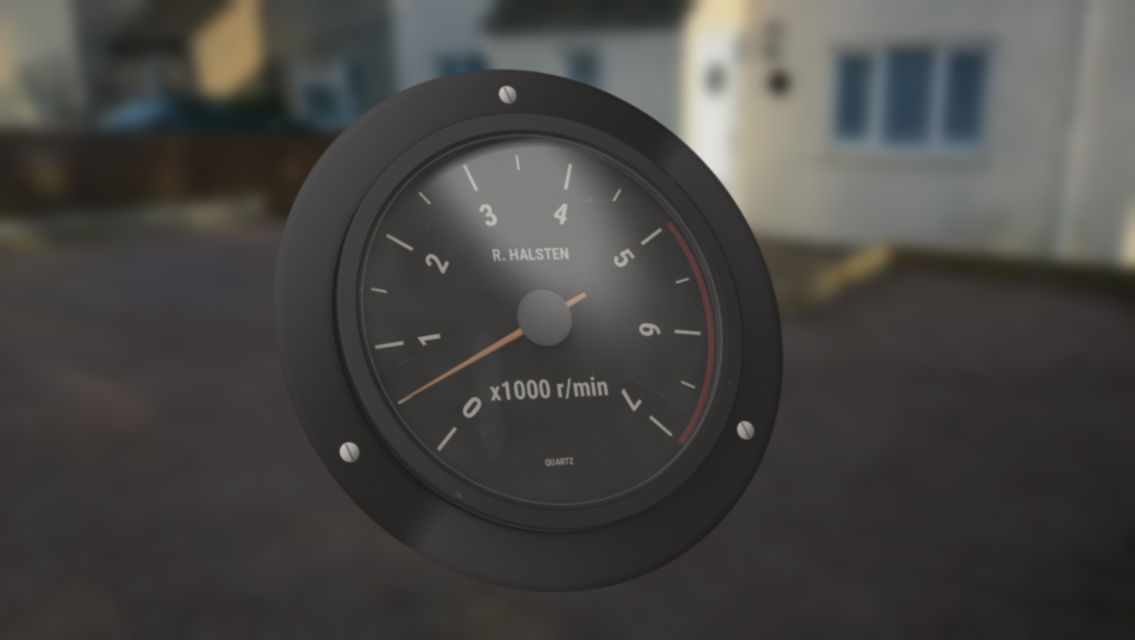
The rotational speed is 500 rpm
